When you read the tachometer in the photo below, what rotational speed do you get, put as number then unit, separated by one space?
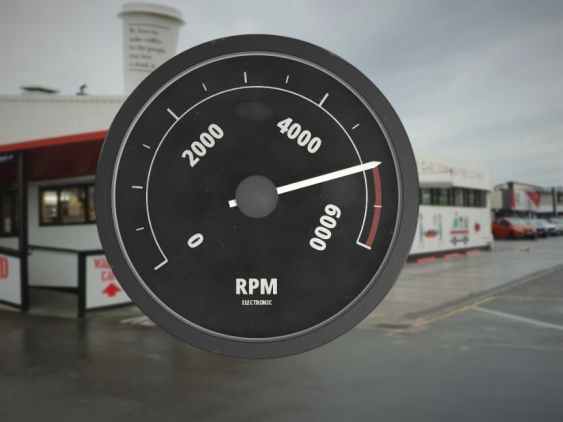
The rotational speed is 5000 rpm
